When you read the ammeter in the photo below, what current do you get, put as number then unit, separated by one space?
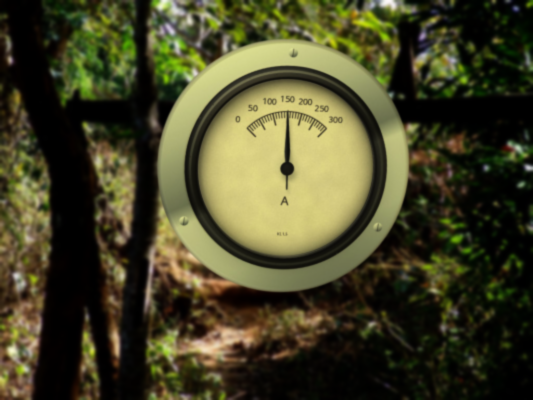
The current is 150 A
